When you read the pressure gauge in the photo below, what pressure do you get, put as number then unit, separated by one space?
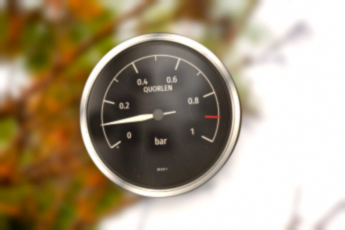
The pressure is 0.1 bar
